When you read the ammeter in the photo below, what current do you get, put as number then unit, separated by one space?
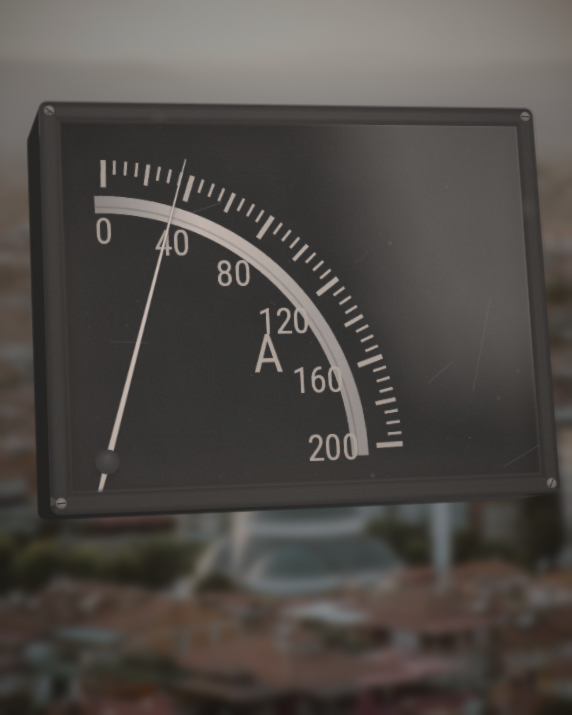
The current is 35 A
